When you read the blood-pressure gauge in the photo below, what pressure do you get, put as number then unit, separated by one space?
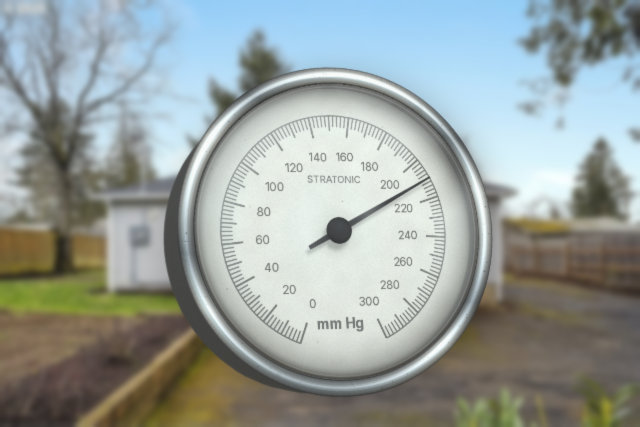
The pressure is 210 mmHg
